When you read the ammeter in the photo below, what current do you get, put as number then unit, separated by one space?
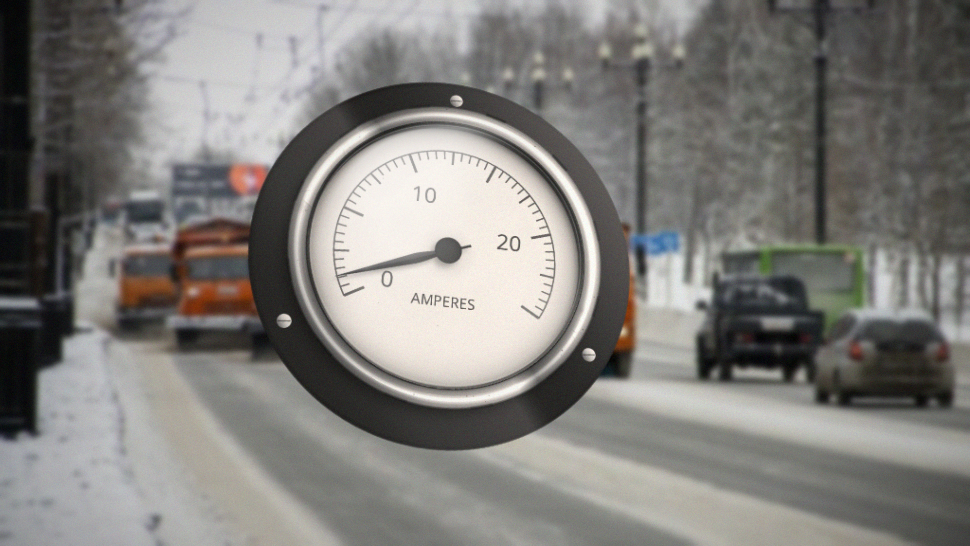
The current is 1 A
